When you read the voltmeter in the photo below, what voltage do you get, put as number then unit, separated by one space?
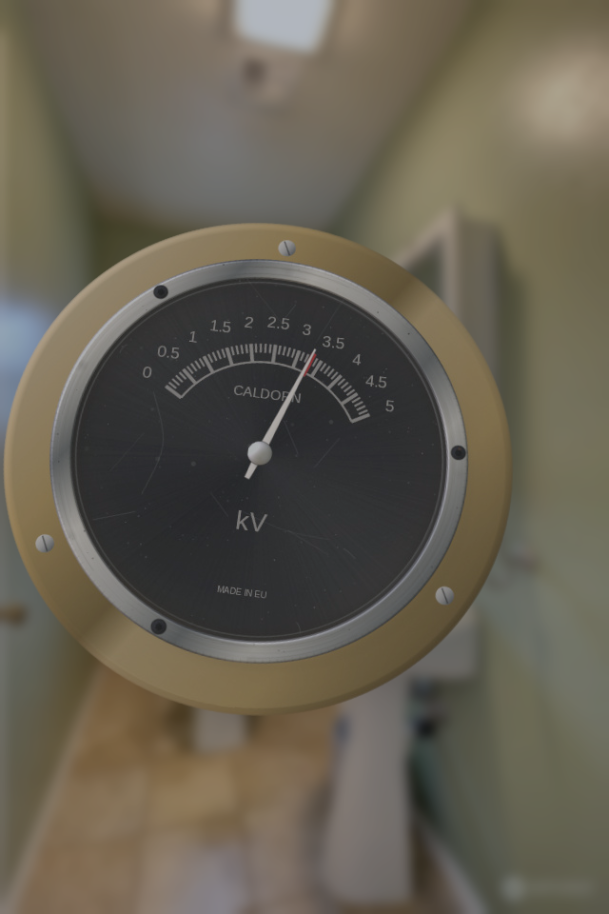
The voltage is 3.3 kV
